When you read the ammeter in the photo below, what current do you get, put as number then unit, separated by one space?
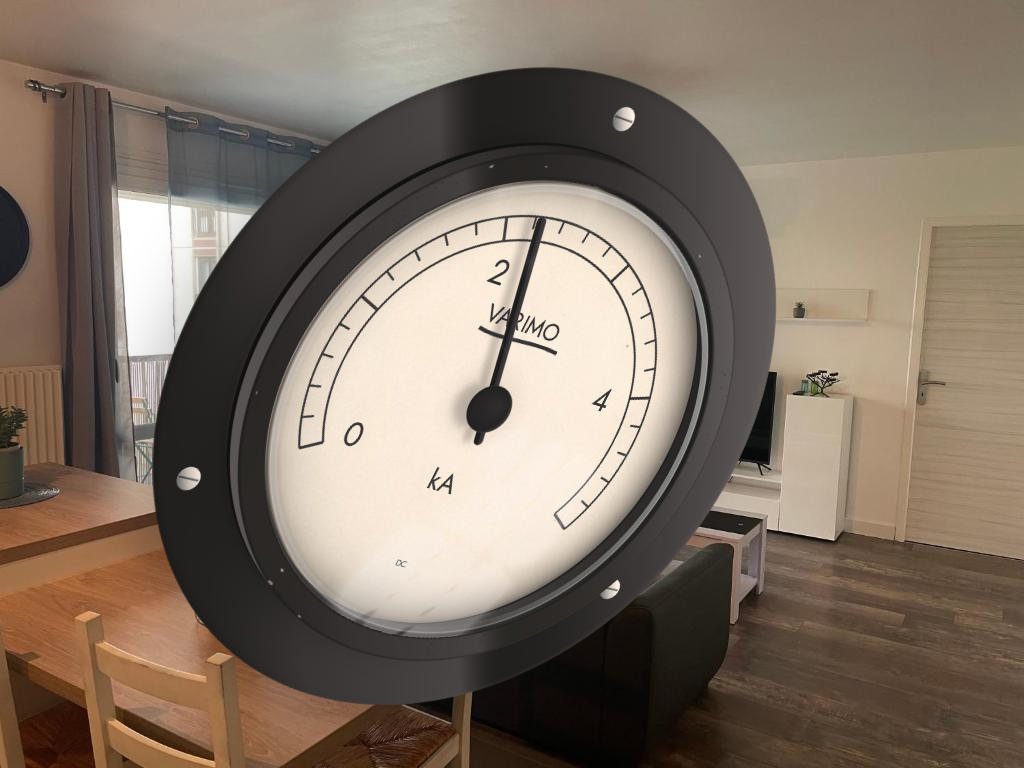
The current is 2.2 kA
